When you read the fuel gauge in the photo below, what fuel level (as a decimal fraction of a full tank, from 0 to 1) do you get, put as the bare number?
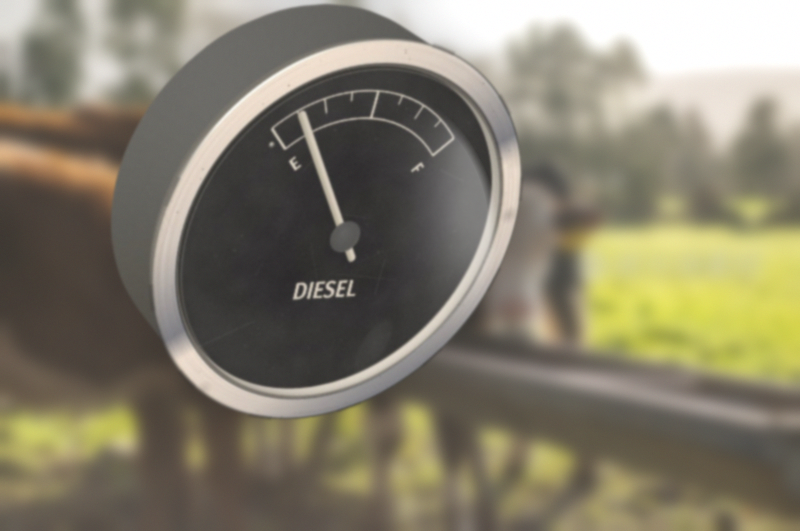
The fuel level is 0.125
